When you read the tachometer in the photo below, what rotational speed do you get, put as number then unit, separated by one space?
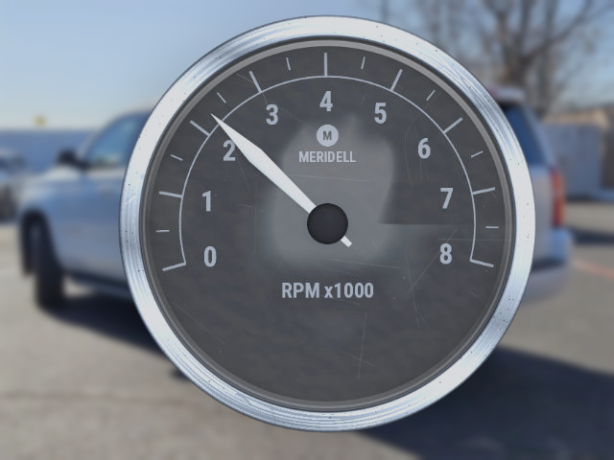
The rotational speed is 2250 rpm
